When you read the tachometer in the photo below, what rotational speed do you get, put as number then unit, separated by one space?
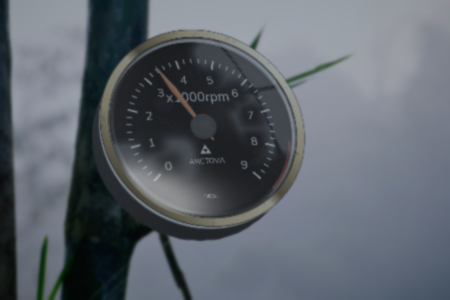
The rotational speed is 3400 rpm
